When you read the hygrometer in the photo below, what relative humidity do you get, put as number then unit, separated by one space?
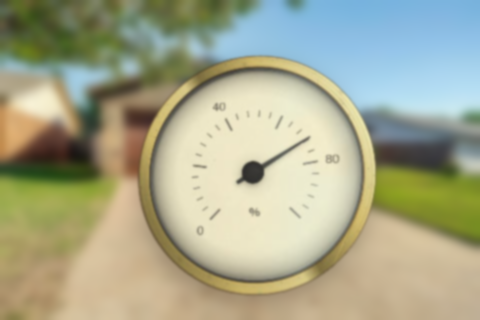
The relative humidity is 72 %
